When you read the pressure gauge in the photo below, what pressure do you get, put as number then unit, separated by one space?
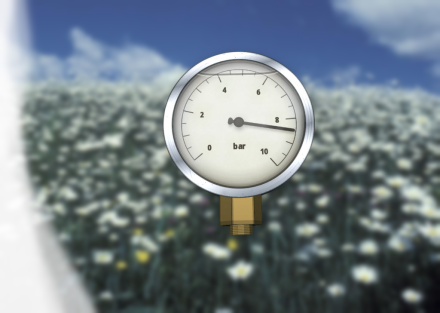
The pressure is 8.5 bar
